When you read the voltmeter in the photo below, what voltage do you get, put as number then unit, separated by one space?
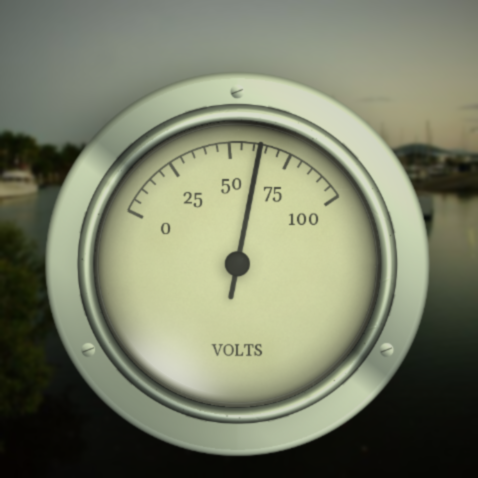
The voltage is 62.5 V
